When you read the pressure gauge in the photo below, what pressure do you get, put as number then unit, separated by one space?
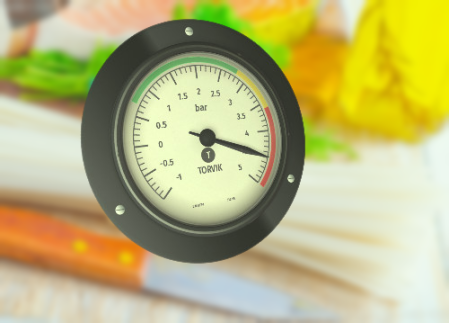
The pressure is 4.5 bar
